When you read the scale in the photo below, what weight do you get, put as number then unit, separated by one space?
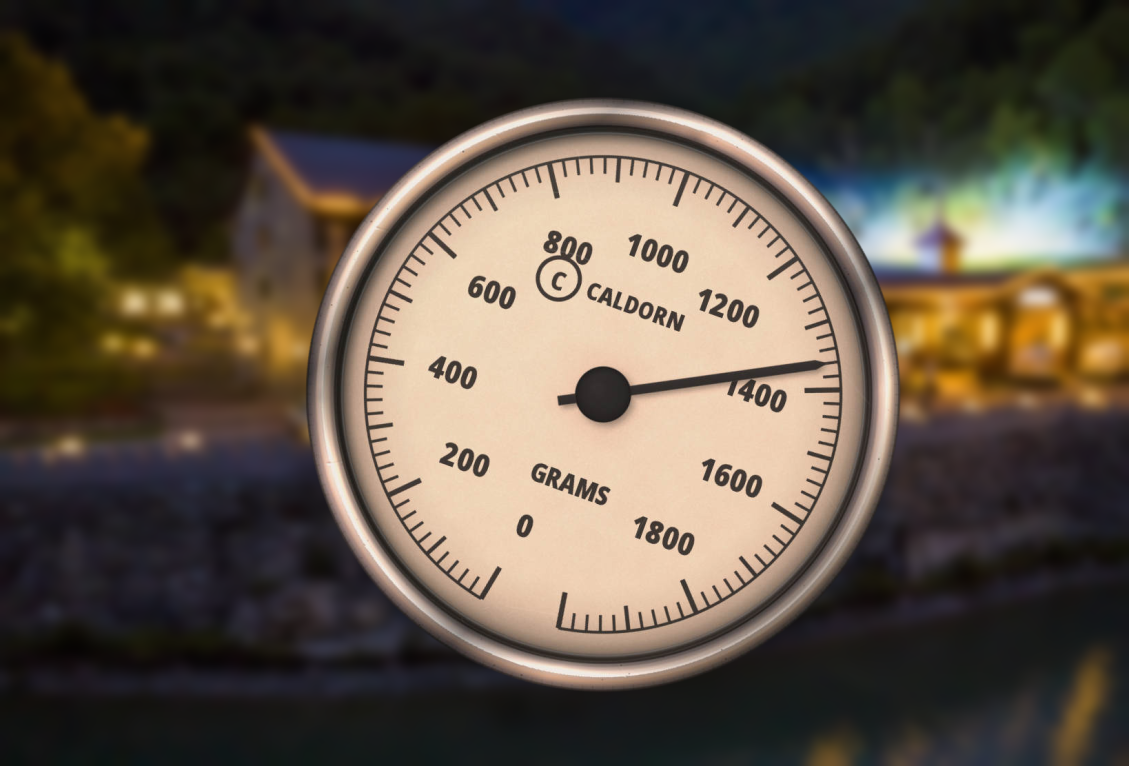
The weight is 1360 g
